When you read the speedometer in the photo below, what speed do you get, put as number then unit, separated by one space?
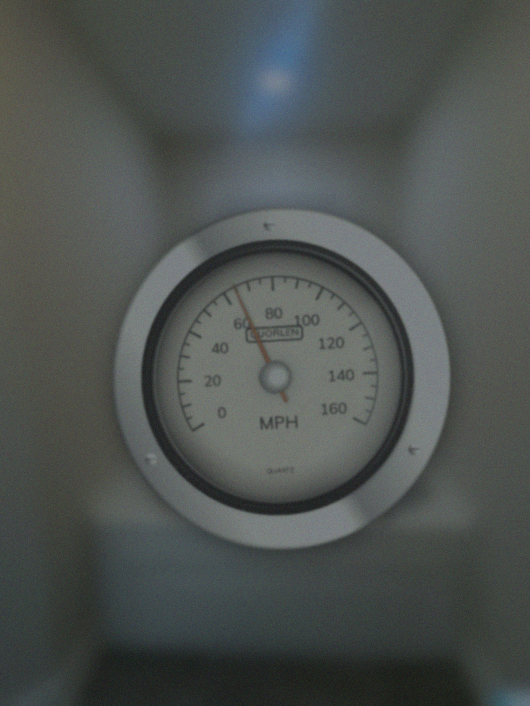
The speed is 65 mph
